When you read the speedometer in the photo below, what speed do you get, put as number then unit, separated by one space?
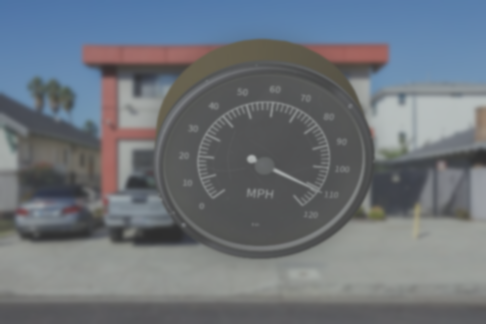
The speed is 110 mph
